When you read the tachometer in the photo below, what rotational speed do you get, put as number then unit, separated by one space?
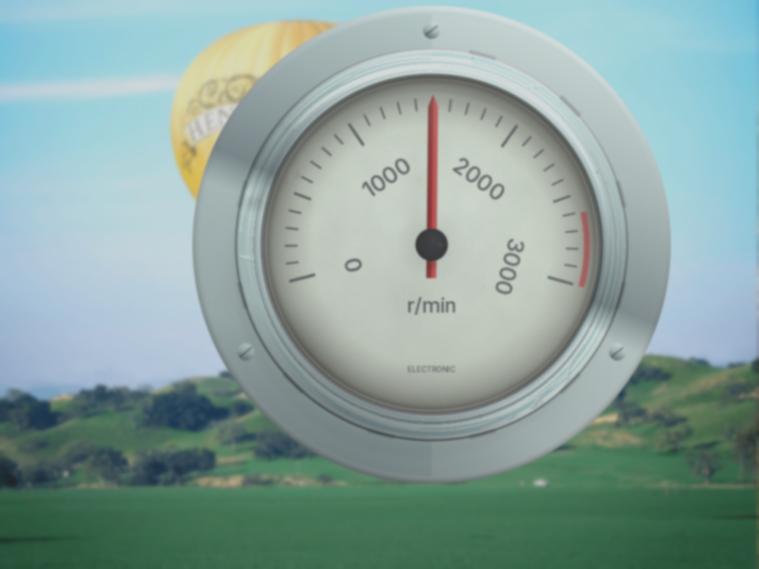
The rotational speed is 1500 rpm
